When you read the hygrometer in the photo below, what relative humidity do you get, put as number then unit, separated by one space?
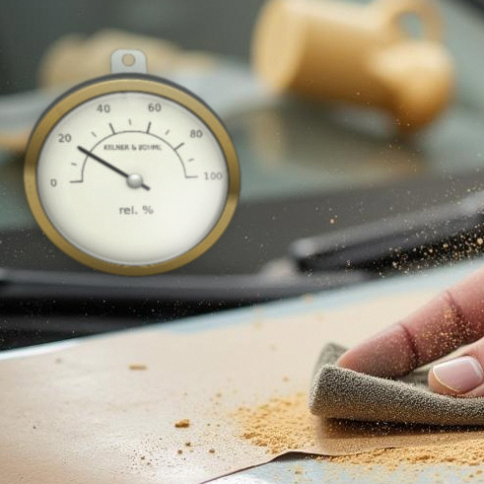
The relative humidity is 20 %
